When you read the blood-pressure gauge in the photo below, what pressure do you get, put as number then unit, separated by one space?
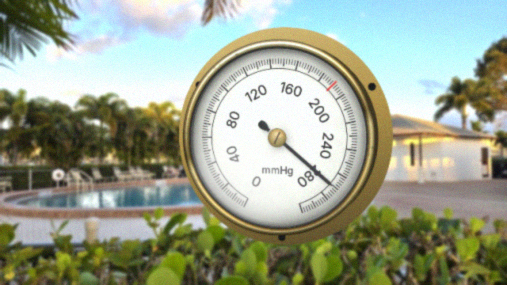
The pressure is 270 mmHg
